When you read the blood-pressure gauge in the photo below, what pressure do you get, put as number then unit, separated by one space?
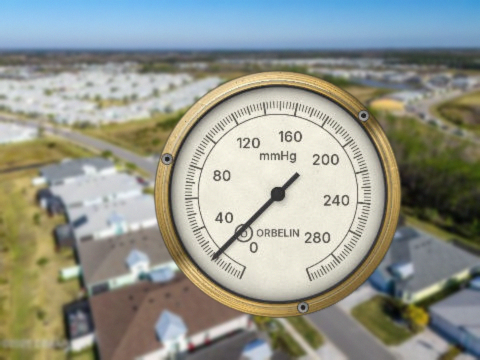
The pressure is 20 mmHg
